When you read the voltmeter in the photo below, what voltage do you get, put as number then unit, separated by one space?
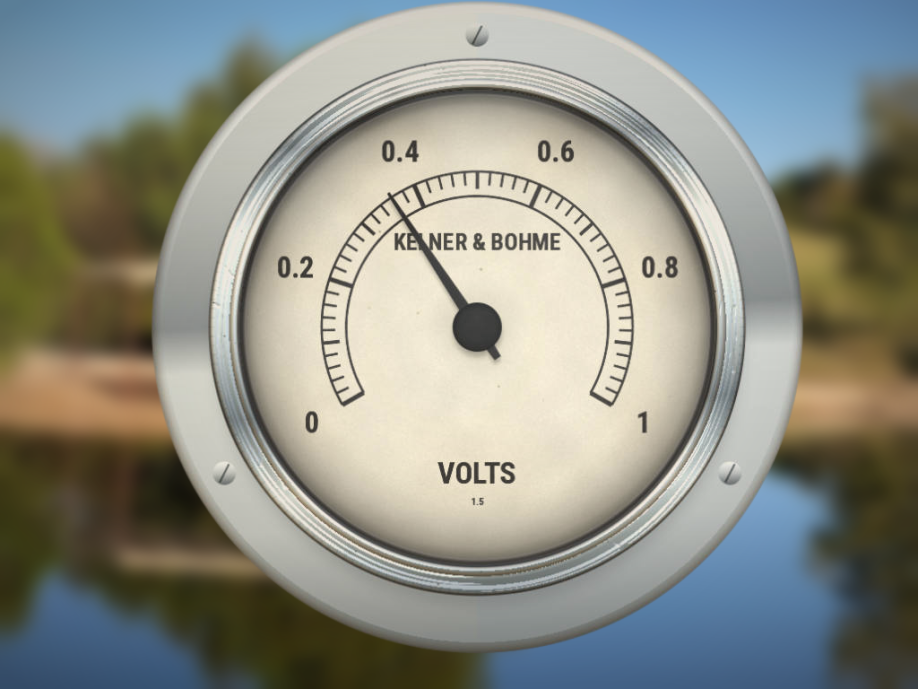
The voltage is 0.36 V
